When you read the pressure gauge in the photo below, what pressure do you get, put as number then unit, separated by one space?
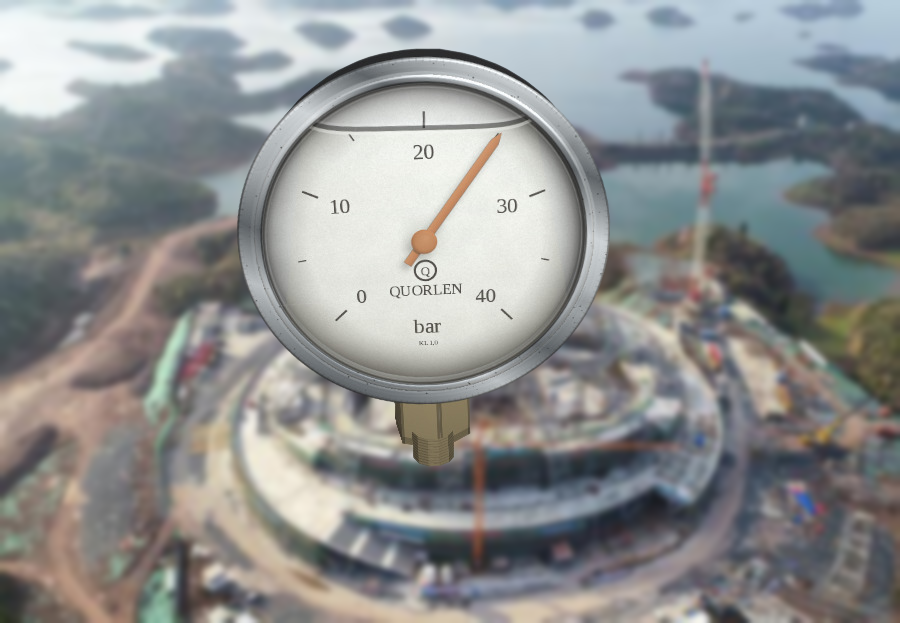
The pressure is 25 bar
